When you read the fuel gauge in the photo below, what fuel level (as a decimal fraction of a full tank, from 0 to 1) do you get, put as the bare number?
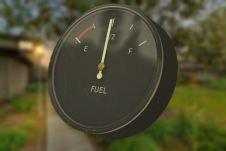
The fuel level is 0.5
